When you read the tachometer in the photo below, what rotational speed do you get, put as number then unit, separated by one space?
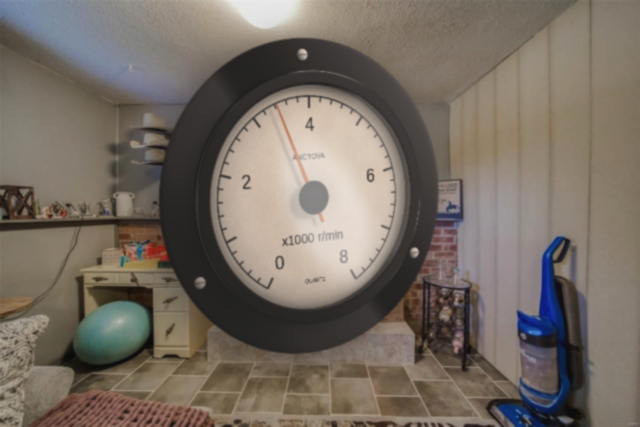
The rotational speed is 3400 rpm
